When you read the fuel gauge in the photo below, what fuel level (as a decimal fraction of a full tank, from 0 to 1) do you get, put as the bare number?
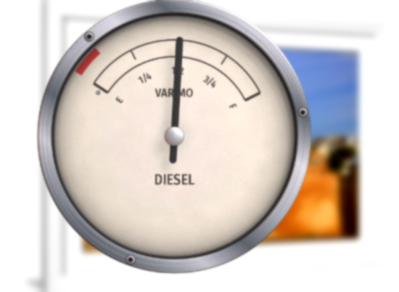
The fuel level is 0.5
